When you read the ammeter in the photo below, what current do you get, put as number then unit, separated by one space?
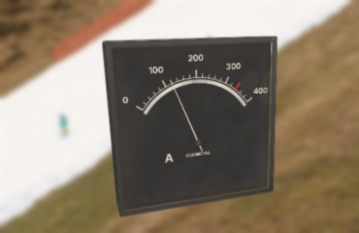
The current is 120 A
